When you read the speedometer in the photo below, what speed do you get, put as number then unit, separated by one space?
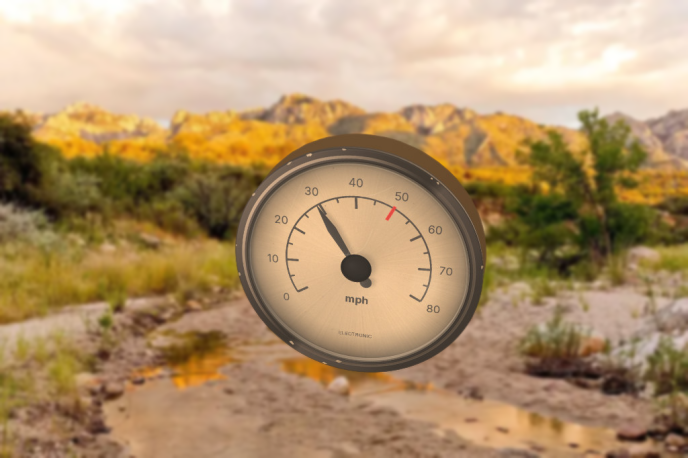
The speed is 30 mph
